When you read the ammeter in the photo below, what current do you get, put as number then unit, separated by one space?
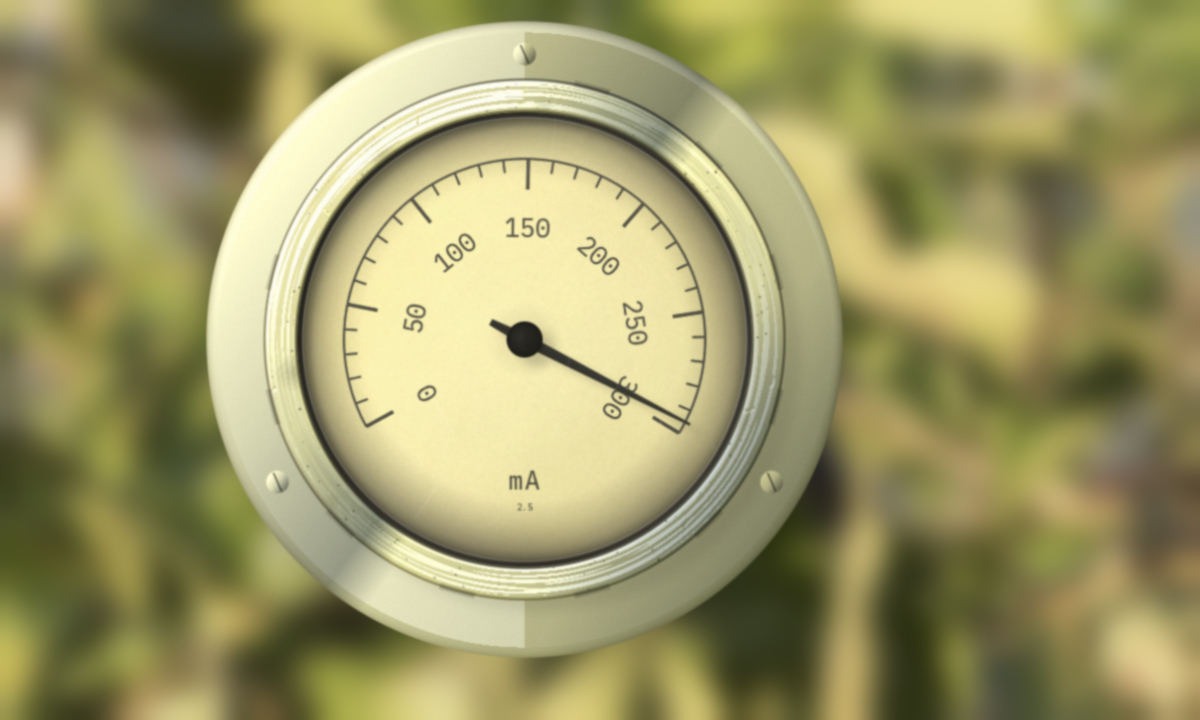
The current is 295 mA
